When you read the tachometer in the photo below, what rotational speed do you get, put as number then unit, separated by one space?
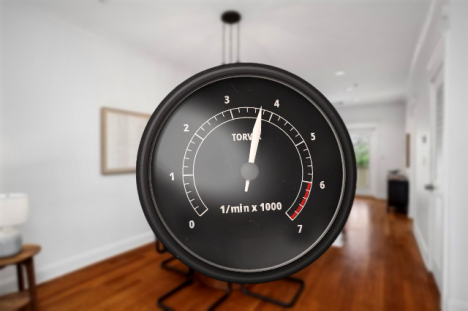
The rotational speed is 3700 rpm
